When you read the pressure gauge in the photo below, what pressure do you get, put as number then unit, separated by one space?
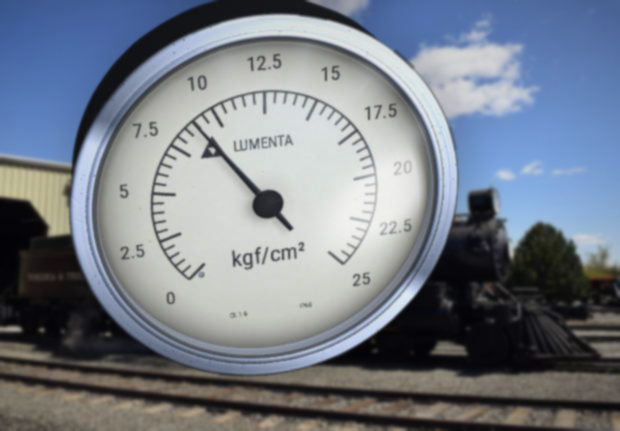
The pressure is 9 kg/cm²
